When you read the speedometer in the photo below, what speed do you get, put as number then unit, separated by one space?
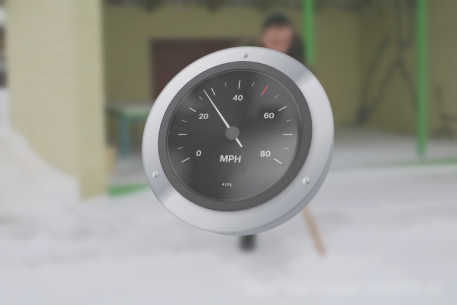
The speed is 27.5 mph
